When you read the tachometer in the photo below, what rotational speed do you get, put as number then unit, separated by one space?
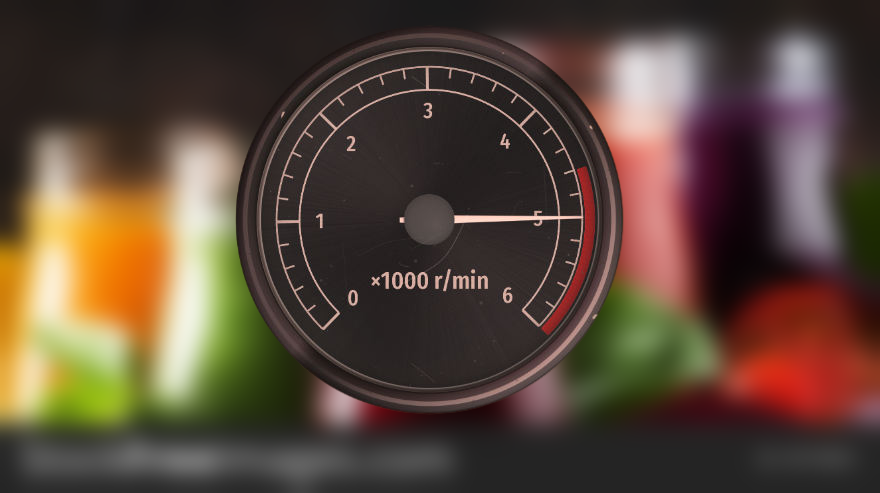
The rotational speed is 5000 rpm
